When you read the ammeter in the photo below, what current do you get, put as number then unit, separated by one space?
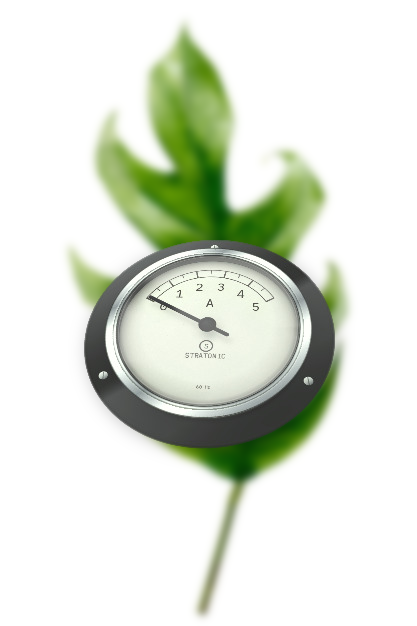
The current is 0 A
